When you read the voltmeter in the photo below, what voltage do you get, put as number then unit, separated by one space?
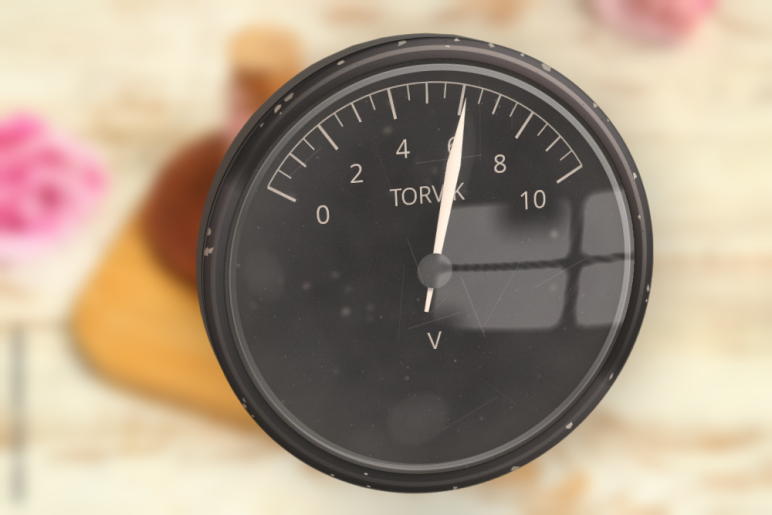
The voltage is 6 V
